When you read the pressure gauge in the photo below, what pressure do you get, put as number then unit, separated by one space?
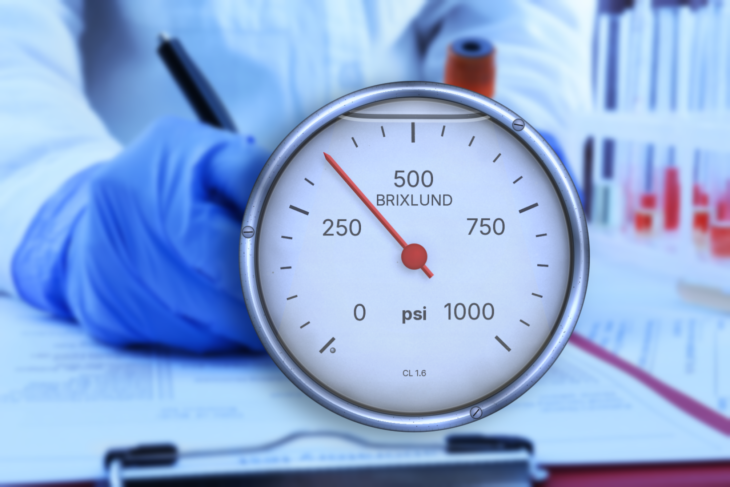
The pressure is 350 psi
